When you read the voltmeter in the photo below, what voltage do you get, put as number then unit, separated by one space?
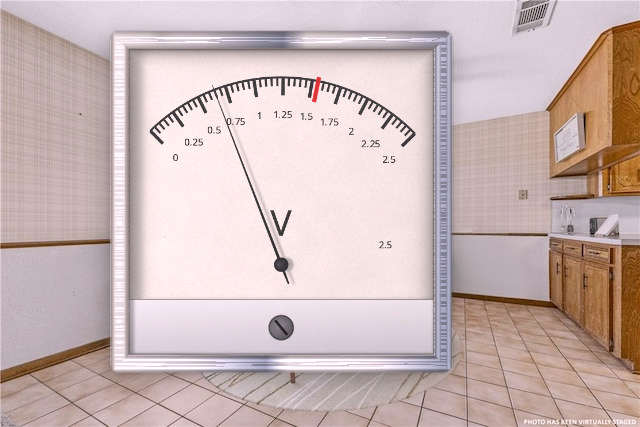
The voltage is 0.65 V
